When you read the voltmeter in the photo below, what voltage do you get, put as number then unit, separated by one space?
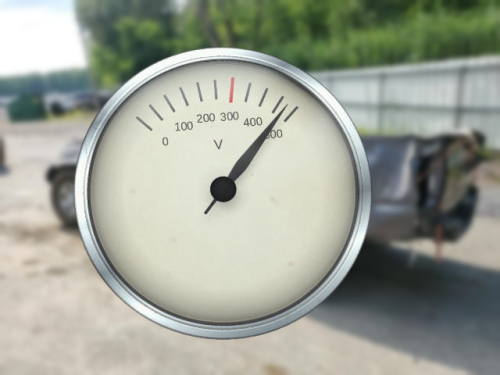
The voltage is 475 V
